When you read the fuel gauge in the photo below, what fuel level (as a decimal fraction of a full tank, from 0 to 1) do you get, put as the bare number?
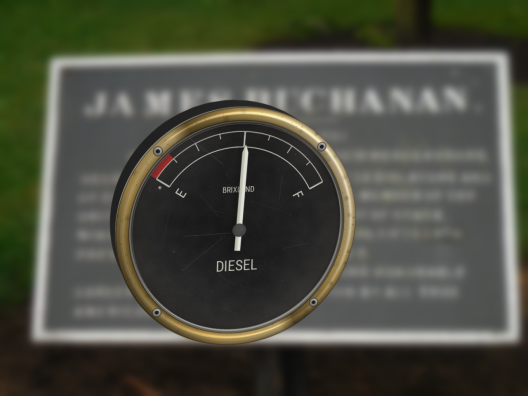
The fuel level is 0.5
